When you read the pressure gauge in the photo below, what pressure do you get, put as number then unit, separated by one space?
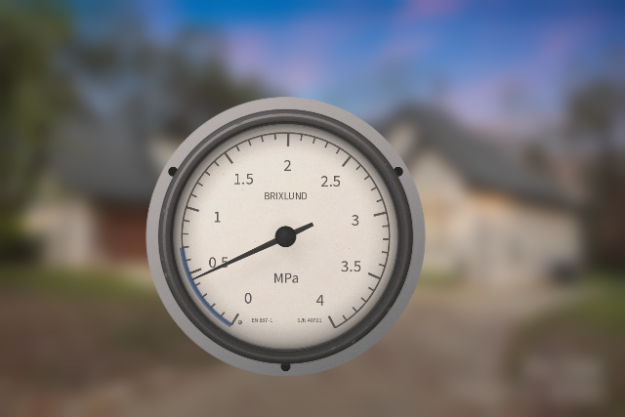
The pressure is 0.45 MPa
